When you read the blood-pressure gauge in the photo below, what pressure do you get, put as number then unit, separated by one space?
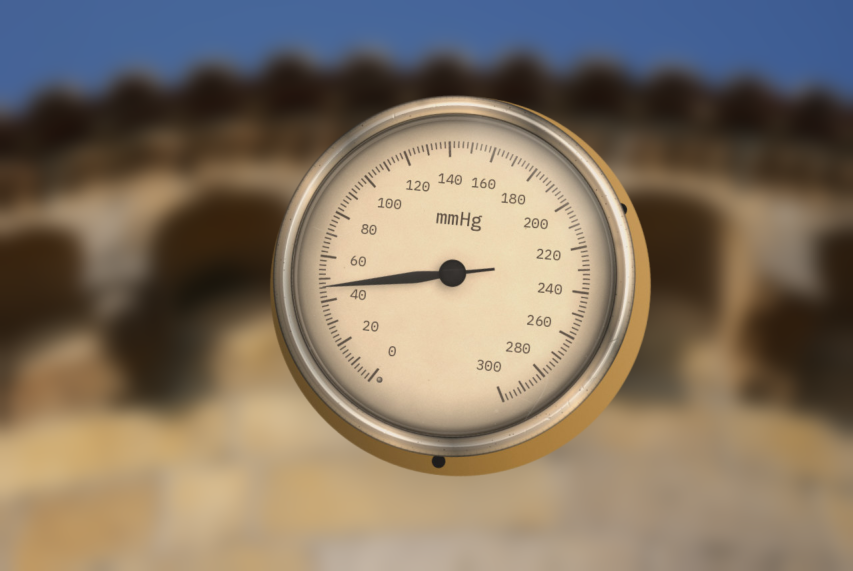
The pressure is 46 mmHg
